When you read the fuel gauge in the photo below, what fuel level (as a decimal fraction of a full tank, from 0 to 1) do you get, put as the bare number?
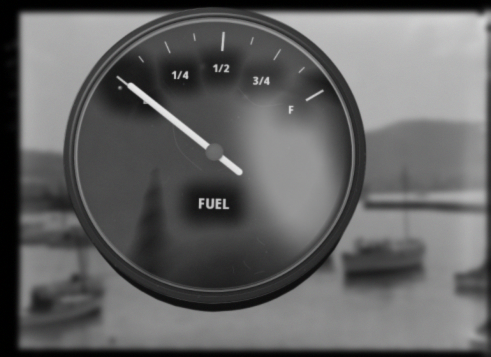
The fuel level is 0
